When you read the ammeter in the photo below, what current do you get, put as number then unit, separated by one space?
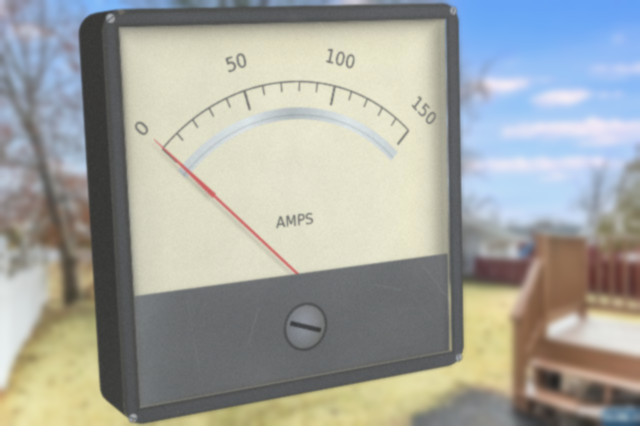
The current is 0 A
